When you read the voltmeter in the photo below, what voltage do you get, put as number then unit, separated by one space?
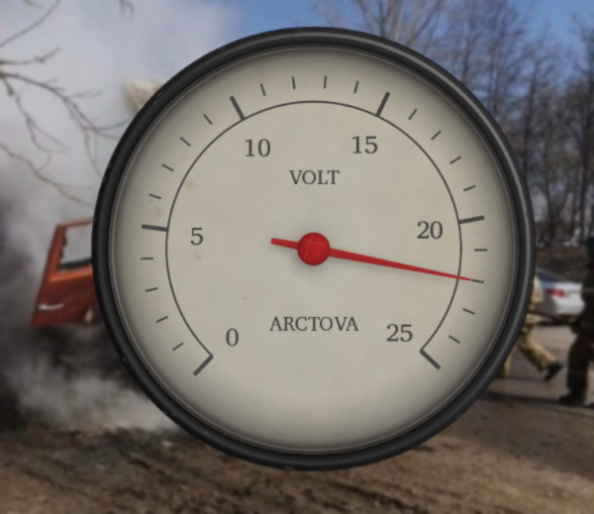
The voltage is 22 V
